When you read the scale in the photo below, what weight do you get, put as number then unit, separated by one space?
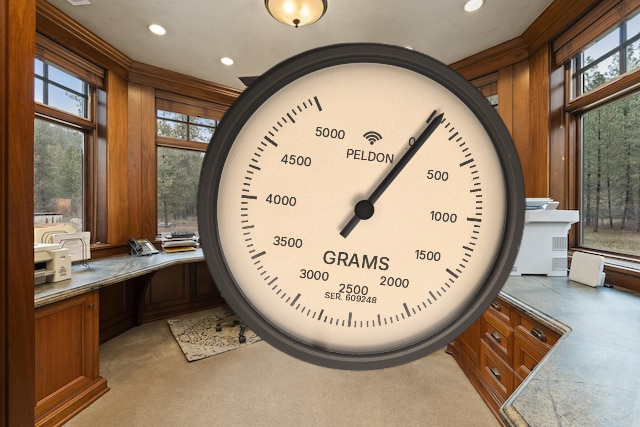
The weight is 50 g
